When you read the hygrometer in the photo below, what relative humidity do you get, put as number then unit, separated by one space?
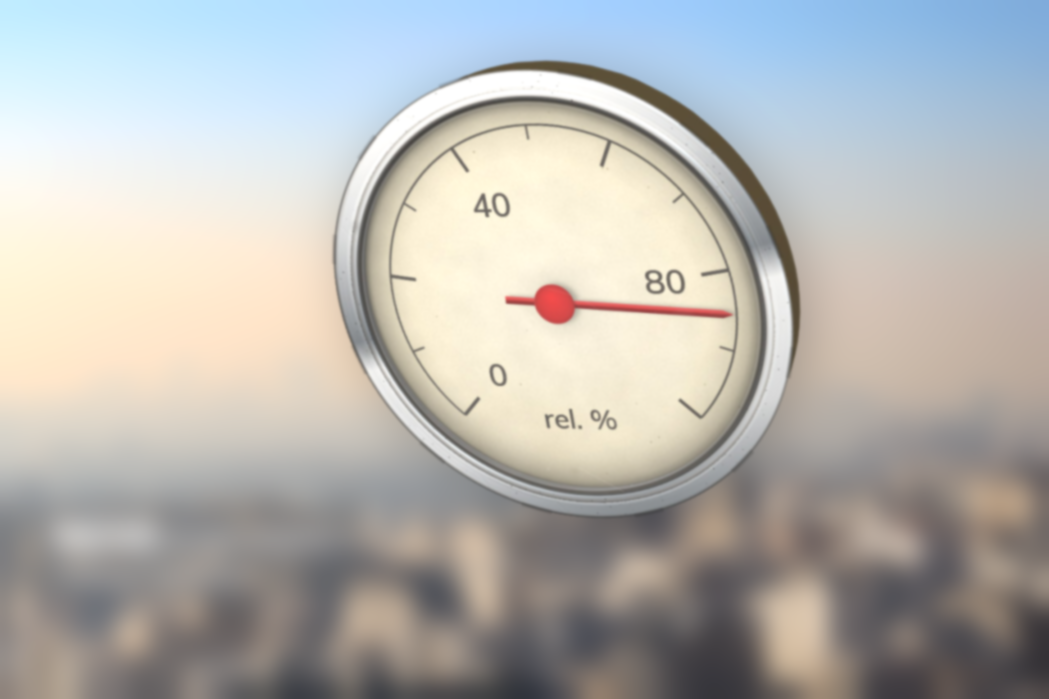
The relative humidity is 85 %
